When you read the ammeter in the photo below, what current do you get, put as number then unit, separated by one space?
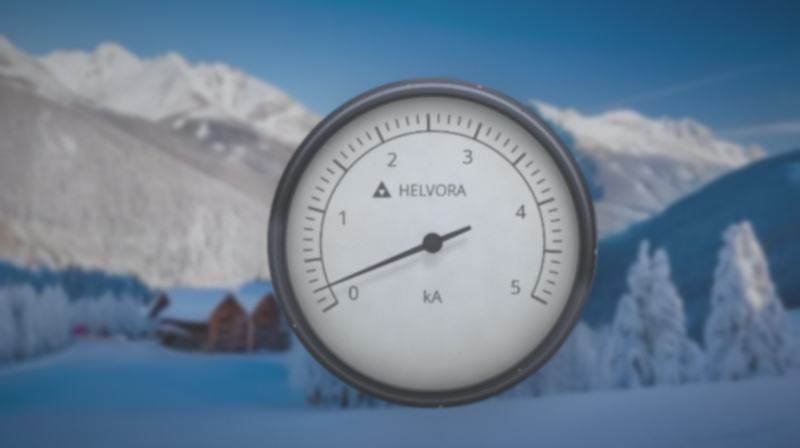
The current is 0.2 kA
